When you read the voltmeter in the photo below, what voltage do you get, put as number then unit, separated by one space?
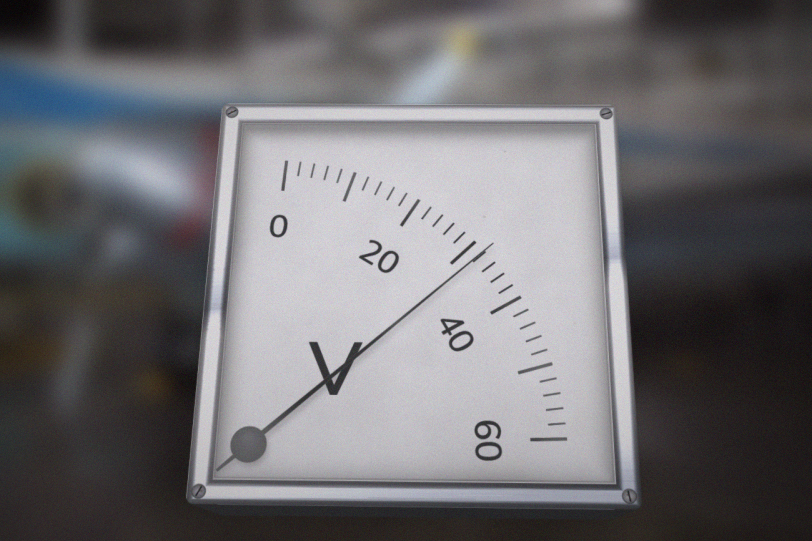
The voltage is 32 V
